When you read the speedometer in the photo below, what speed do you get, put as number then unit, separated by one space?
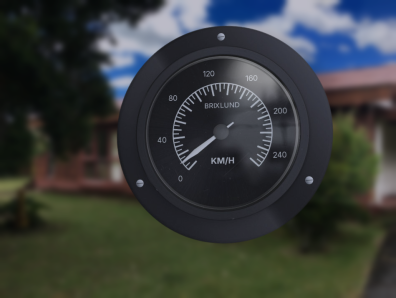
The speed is 10 km/h
